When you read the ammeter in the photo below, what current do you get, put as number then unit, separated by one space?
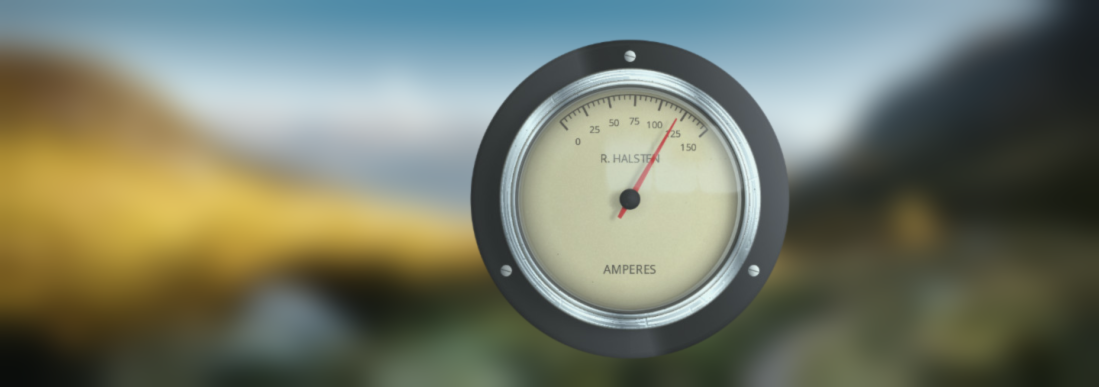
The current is 120 A
